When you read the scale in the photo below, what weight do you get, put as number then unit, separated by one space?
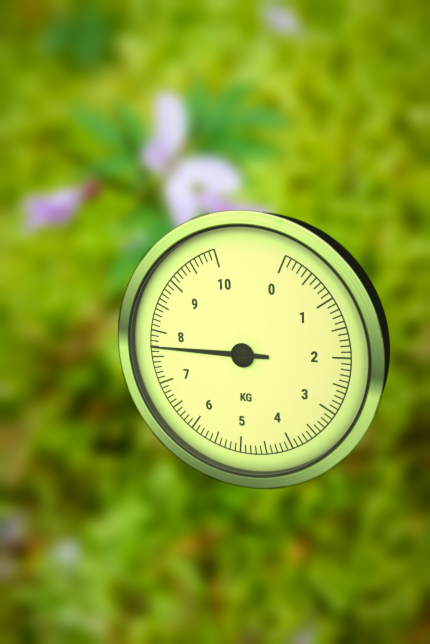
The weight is 7.7 kg
